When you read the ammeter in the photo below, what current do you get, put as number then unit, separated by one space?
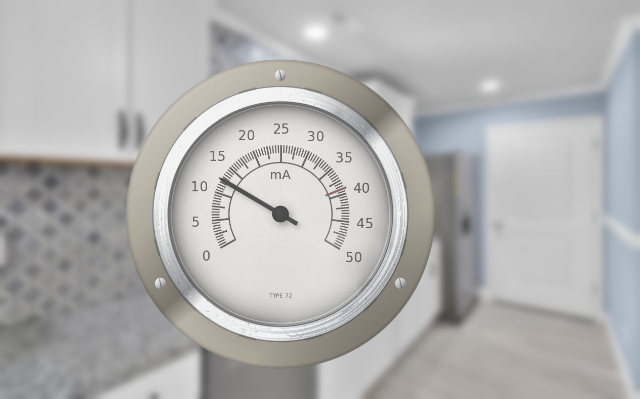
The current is 12.5 mA
